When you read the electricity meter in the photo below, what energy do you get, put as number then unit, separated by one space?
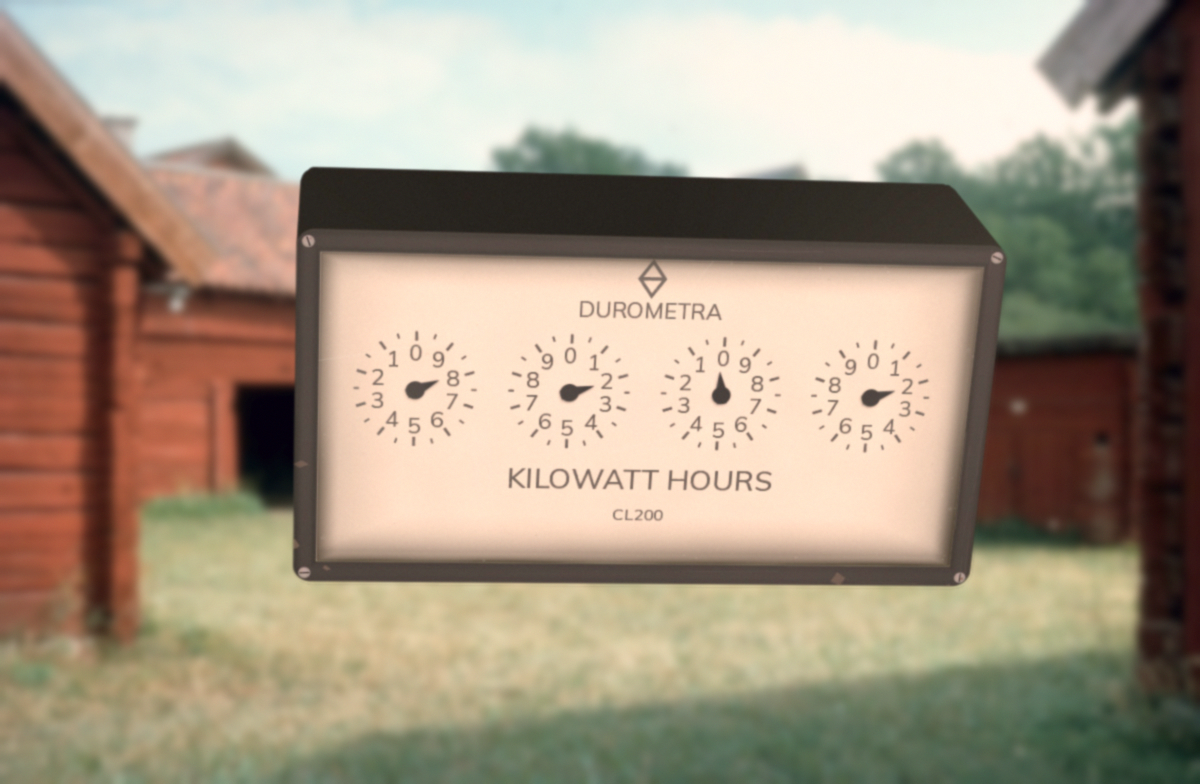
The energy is 8202 kWh
